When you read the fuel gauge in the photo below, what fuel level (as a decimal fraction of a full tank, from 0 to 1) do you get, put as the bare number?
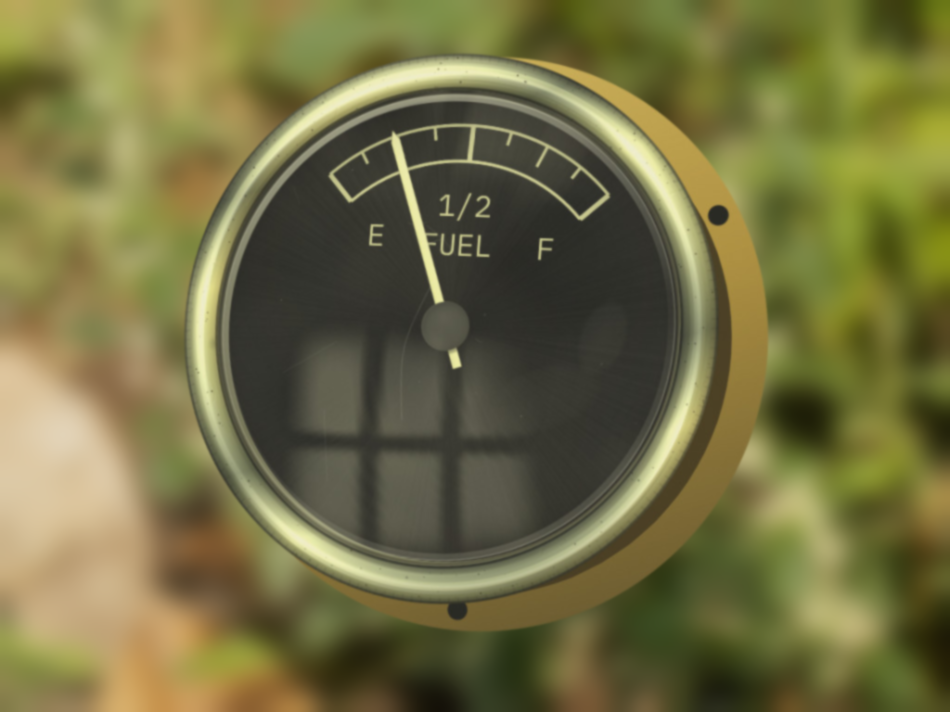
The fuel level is 0.25
